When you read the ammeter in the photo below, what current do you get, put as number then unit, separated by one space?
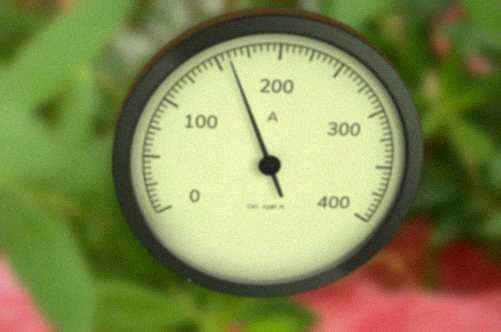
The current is 160 A
